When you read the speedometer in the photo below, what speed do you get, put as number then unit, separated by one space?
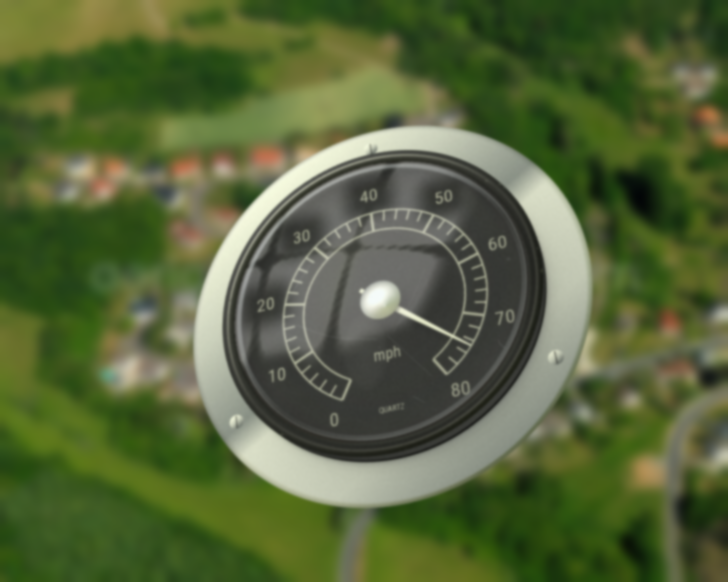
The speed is 75 mph
